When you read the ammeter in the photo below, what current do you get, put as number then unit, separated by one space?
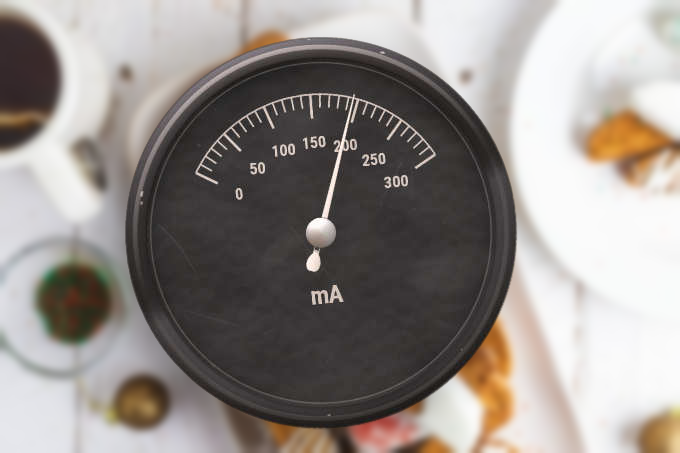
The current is 195 mA
